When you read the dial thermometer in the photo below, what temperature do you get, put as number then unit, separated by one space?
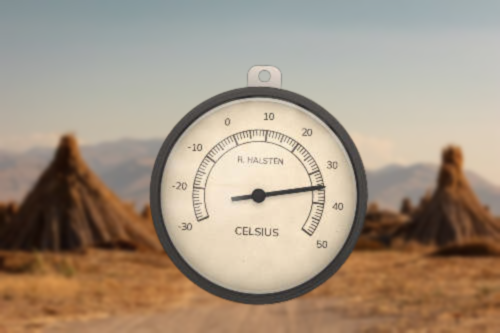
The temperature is 35 °C
